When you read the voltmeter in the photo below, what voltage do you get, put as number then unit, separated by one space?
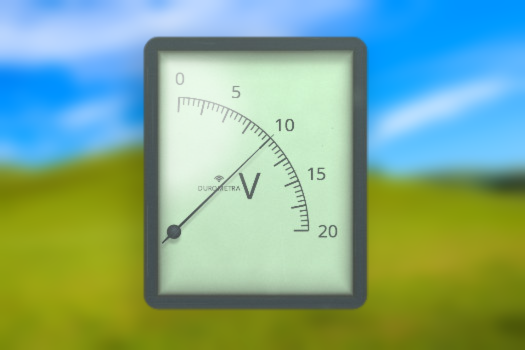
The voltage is 10 V
